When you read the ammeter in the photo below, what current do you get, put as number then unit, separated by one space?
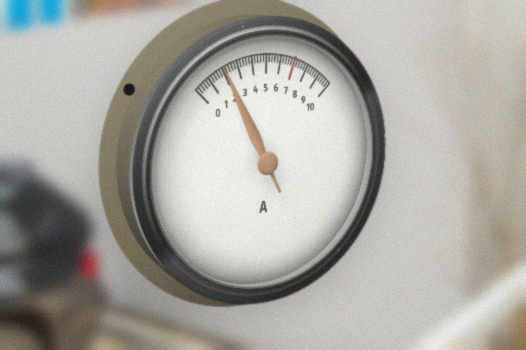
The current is 2 A
